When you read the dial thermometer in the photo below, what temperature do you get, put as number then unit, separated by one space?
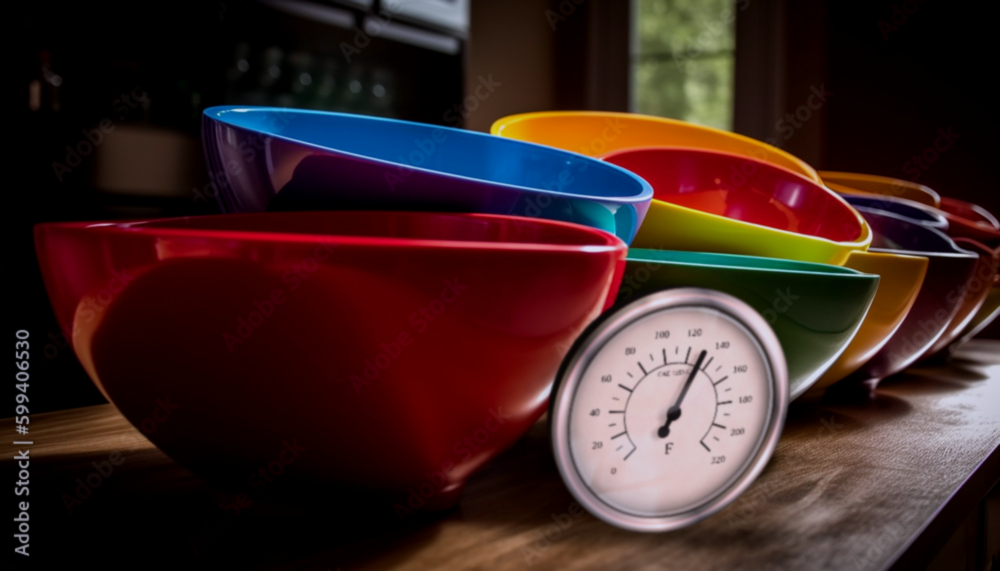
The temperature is 130 °F
